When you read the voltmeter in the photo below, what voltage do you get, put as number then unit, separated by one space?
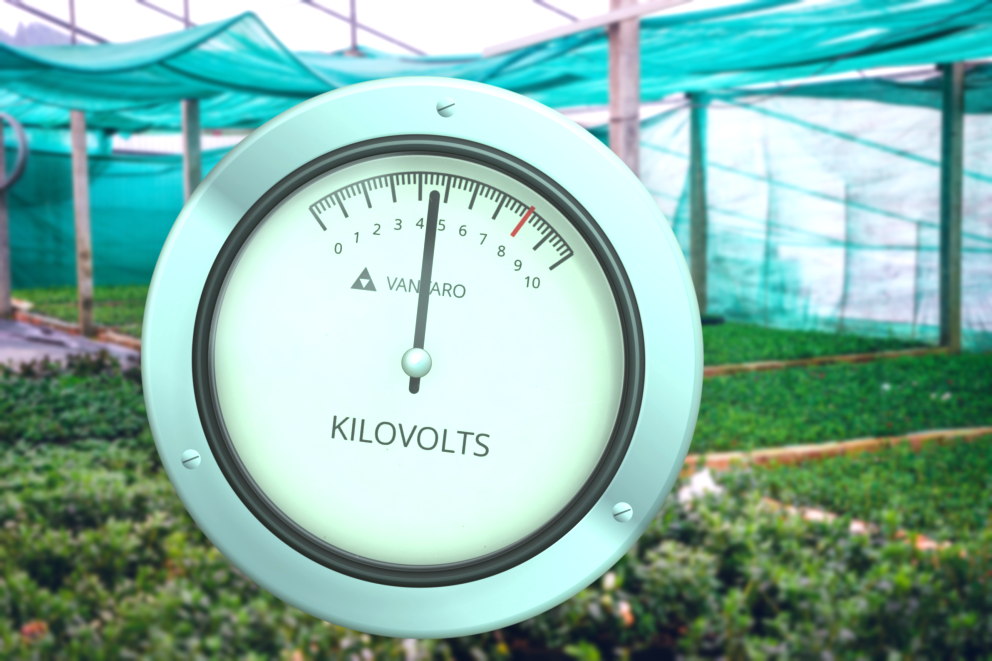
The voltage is 4.6 kV
